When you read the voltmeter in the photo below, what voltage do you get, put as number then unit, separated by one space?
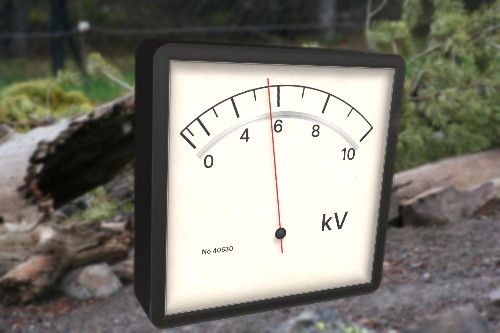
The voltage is 5.5 kV
